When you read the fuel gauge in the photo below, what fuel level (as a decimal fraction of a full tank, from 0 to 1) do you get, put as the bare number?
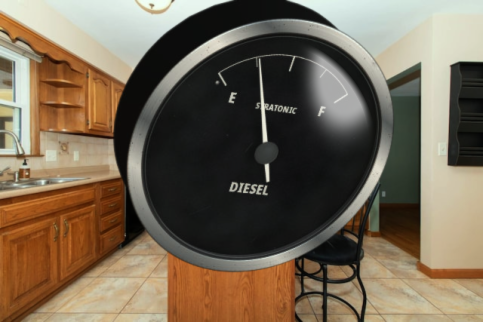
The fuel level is 0.25
